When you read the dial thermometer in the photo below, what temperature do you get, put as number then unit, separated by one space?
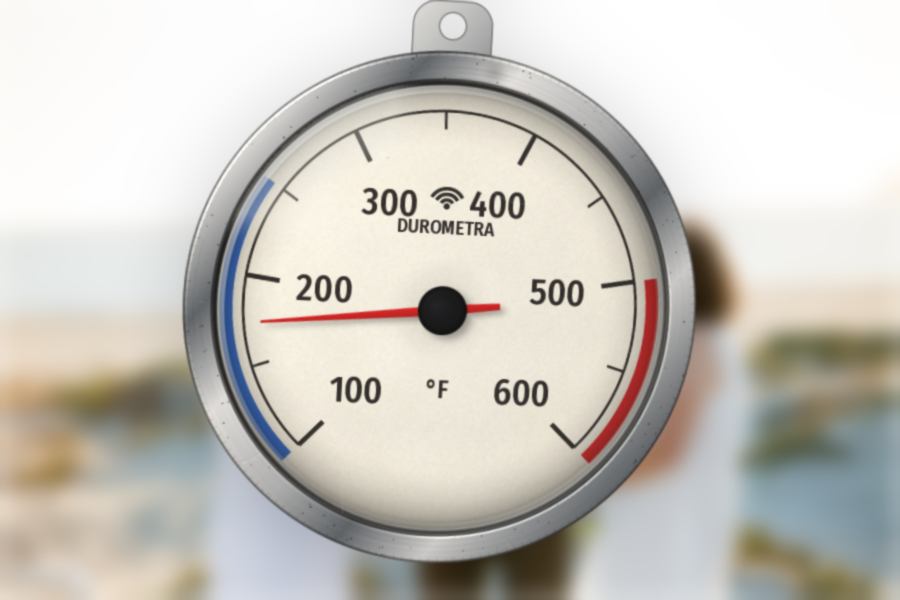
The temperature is 175 °F
